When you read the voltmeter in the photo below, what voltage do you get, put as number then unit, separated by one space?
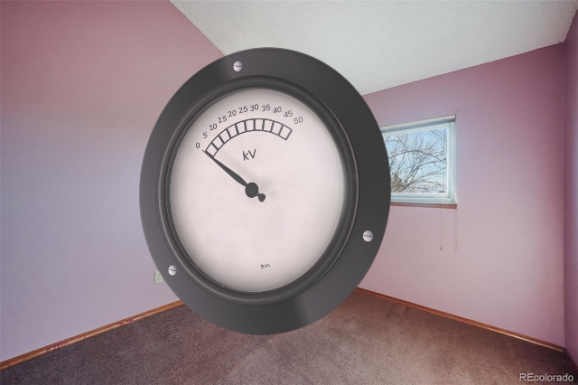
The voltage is 0 kV
